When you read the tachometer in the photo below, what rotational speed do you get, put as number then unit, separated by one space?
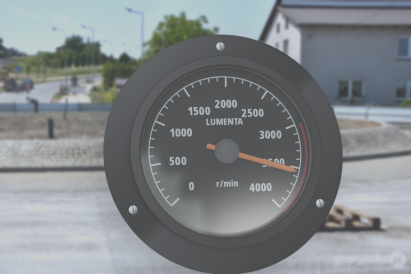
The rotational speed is 3550 rpm
